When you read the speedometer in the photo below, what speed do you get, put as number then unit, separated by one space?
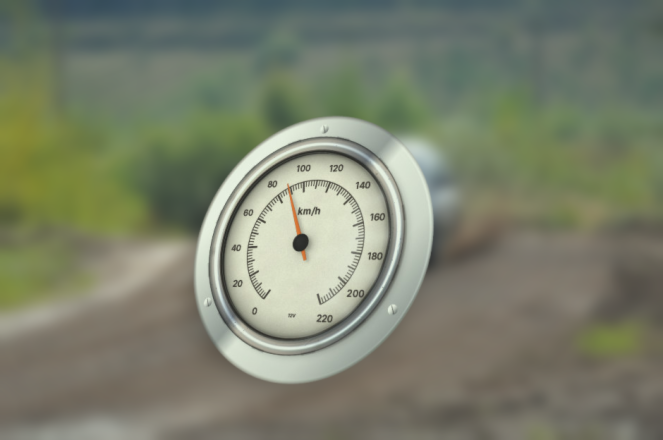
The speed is 90 km/h
